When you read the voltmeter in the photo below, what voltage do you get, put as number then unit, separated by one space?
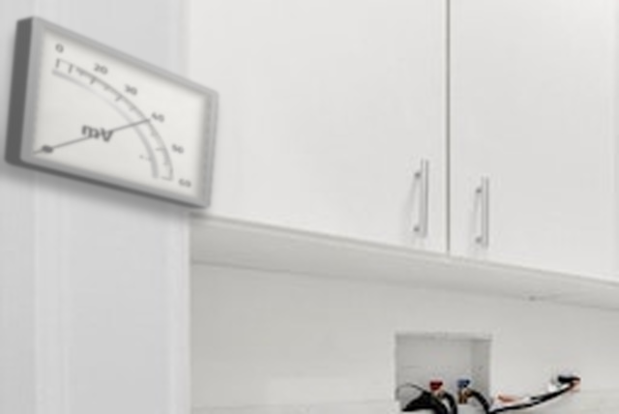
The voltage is 40 mV
